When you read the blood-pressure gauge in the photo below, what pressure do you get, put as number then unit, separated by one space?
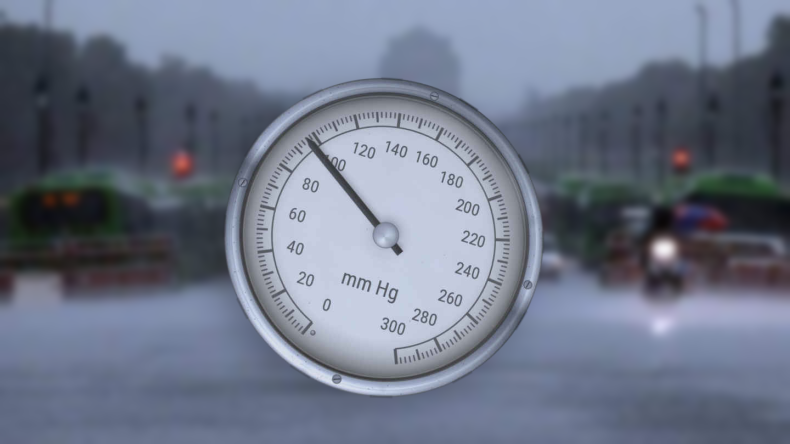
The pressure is 96 mmHg
